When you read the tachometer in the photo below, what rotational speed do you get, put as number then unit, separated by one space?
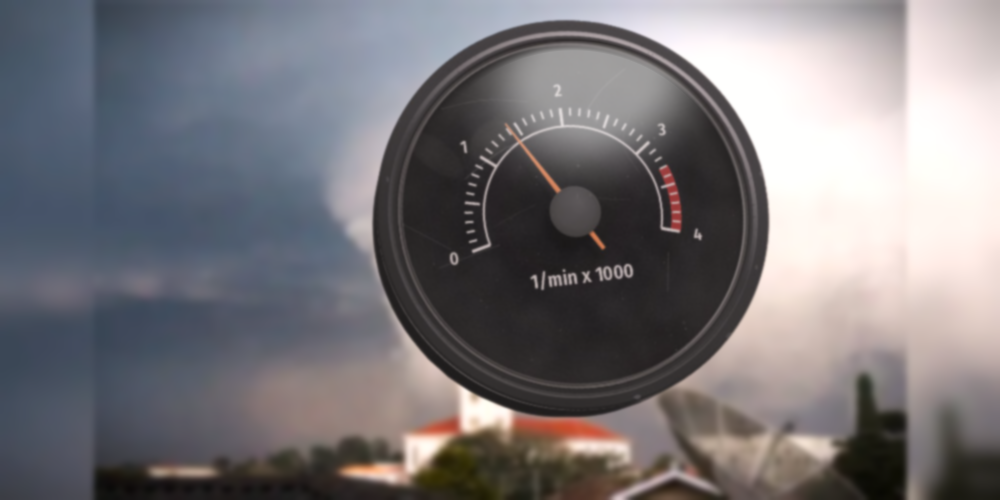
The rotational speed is 1400 rpm
